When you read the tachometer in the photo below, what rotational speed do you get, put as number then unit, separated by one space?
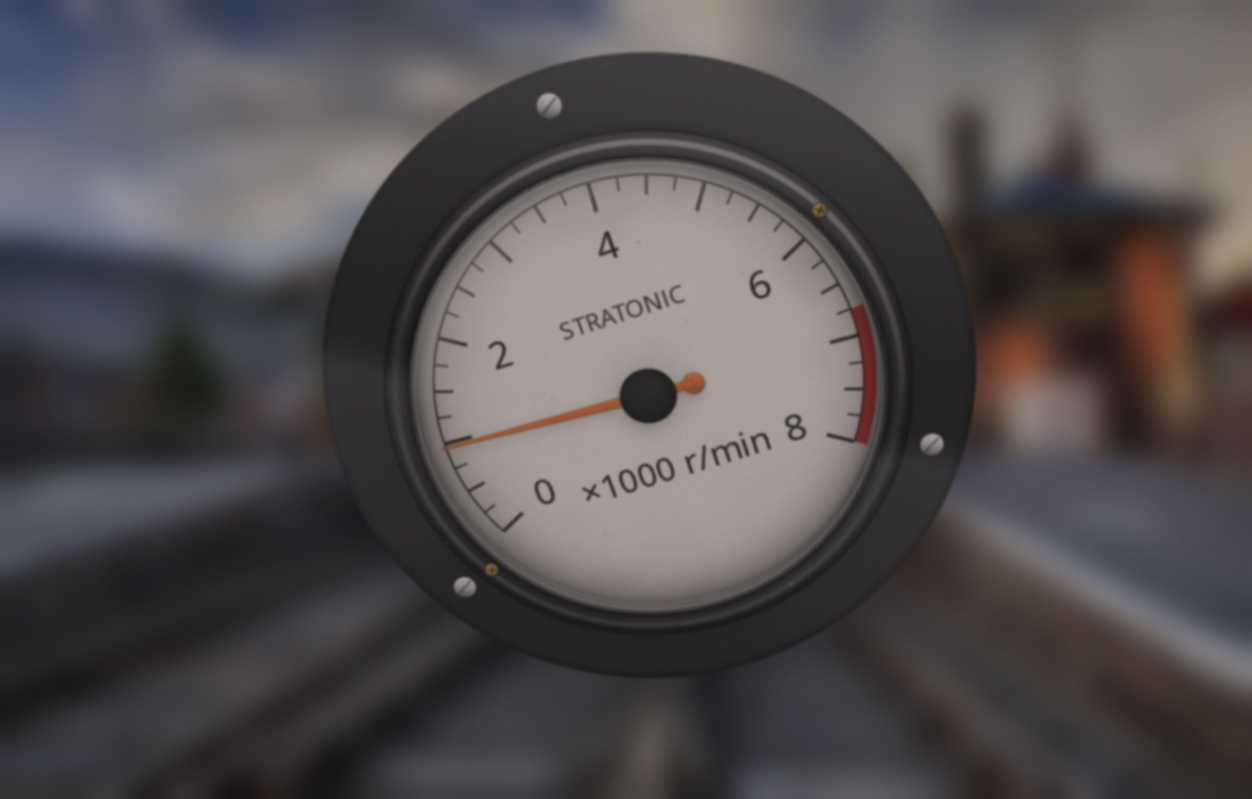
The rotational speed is 1000 rpm
